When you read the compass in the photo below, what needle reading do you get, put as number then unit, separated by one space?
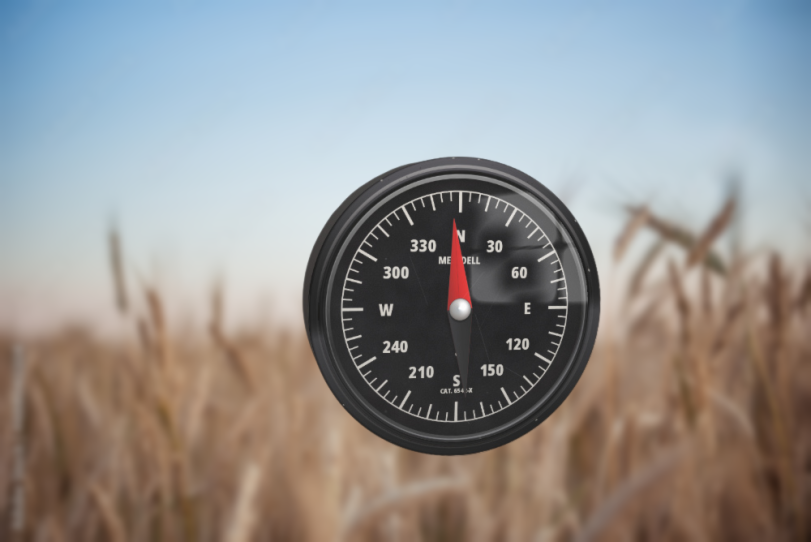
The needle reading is 355 °
